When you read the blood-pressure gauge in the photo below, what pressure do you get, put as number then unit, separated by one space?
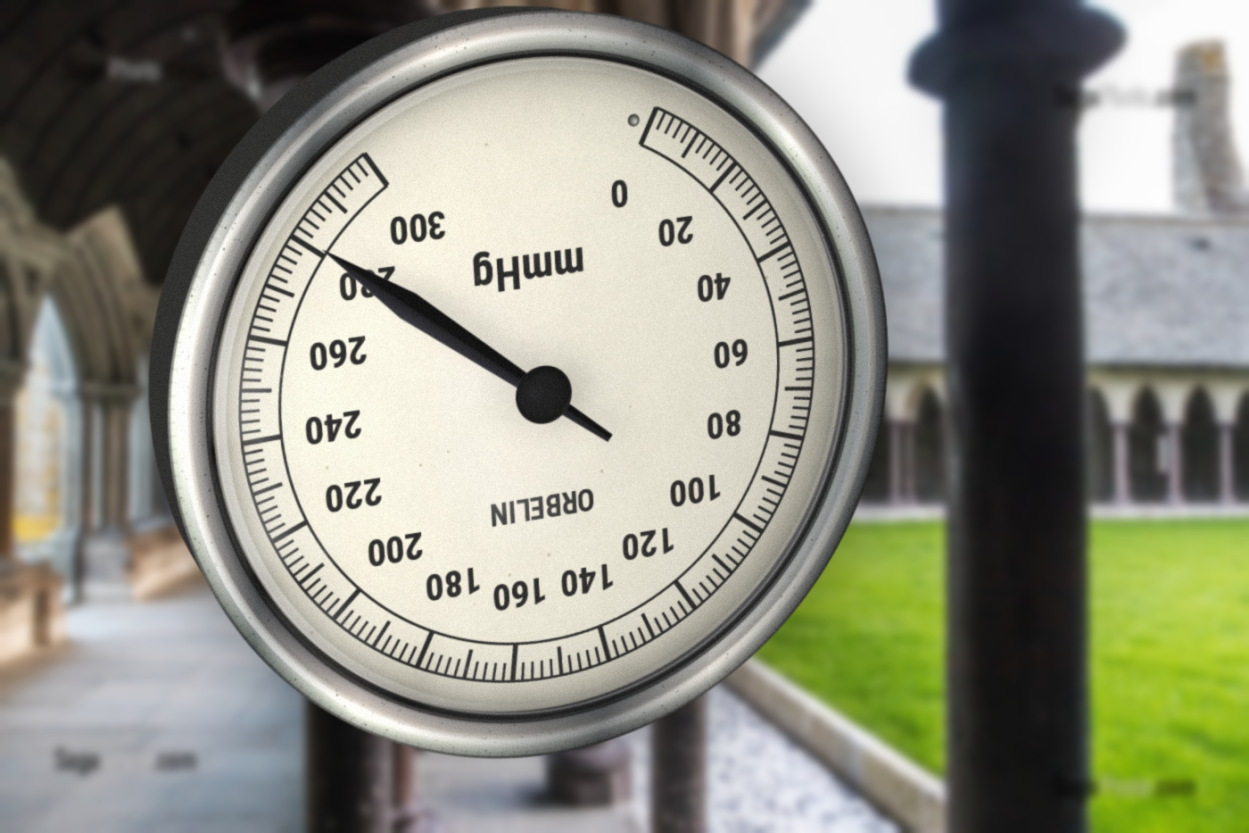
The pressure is 281 mmHg
